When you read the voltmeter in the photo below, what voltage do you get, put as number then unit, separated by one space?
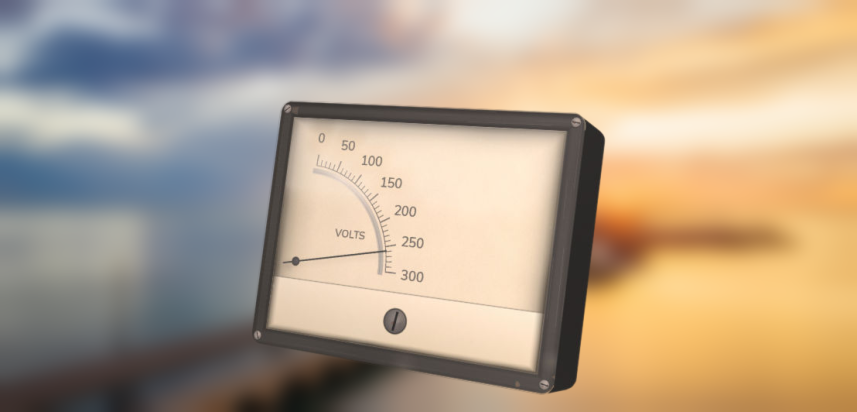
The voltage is 260 V
